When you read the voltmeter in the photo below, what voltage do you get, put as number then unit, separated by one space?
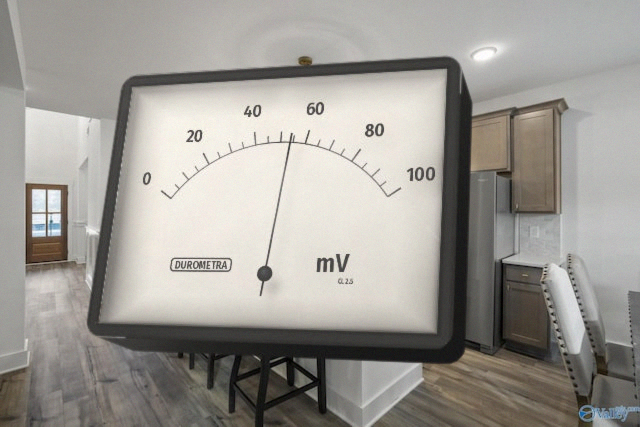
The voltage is 55 mV
